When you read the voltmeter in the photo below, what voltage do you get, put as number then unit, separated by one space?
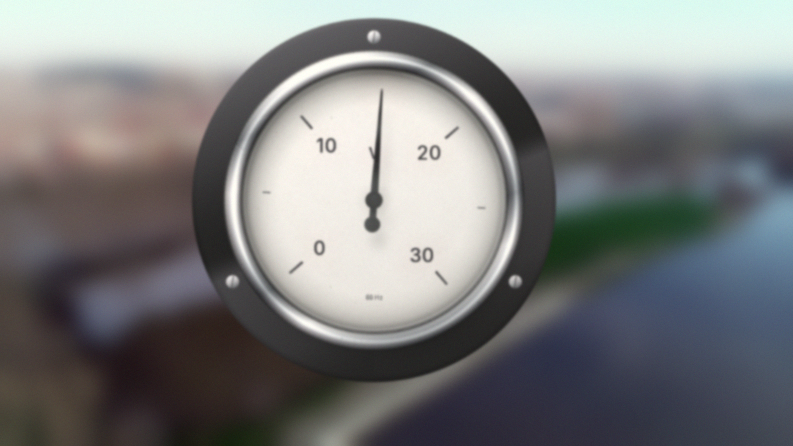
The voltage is 15 V
